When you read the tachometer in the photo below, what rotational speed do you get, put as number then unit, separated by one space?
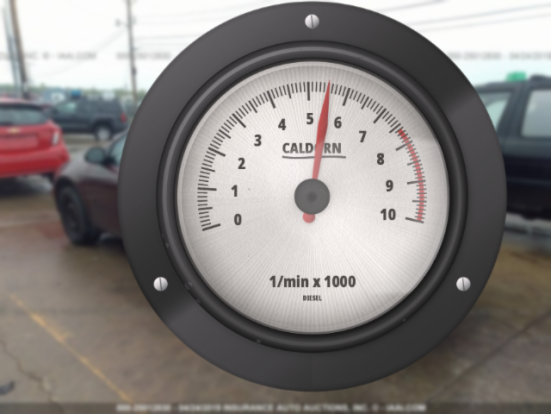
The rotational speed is 5500 rpm
